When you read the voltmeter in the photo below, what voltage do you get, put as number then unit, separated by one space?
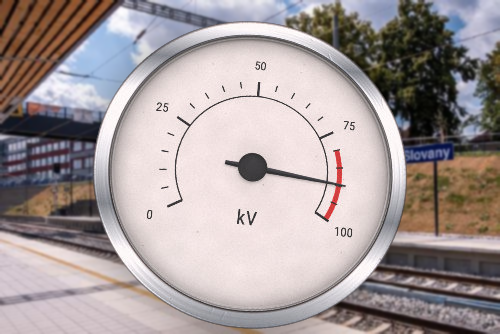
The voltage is 90 kV
